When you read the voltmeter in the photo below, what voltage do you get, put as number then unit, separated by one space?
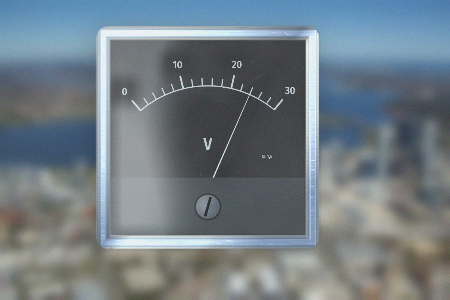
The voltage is 24 V
